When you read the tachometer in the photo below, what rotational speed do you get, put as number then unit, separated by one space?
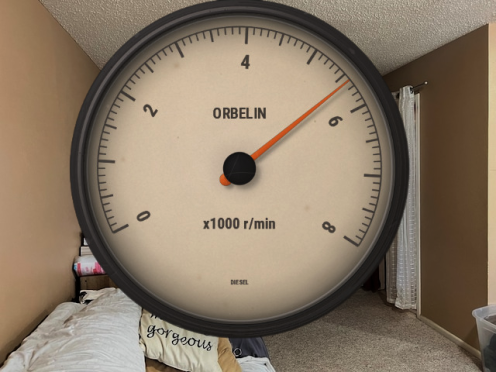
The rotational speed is 5600 rpm
